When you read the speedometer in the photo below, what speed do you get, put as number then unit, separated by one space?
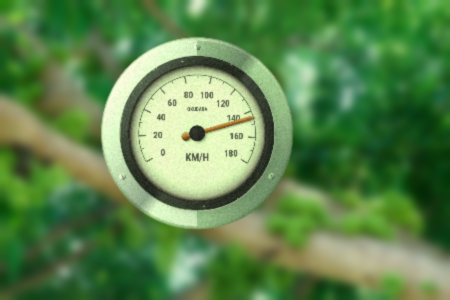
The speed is 145 km/h
